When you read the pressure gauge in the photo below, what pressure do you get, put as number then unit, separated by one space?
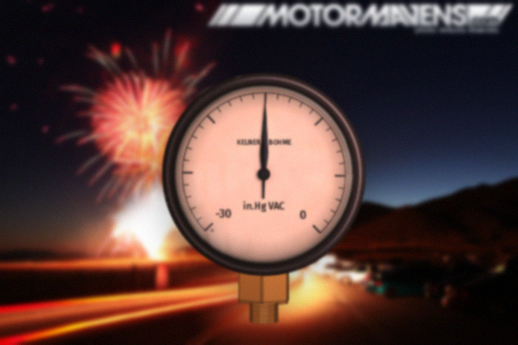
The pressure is -15 inHg
